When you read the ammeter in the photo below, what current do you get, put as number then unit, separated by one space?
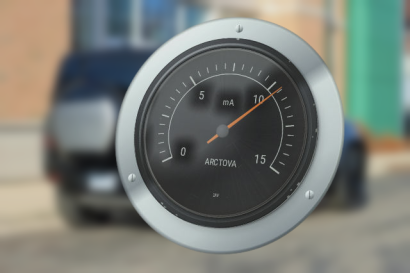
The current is 10.5 mA
